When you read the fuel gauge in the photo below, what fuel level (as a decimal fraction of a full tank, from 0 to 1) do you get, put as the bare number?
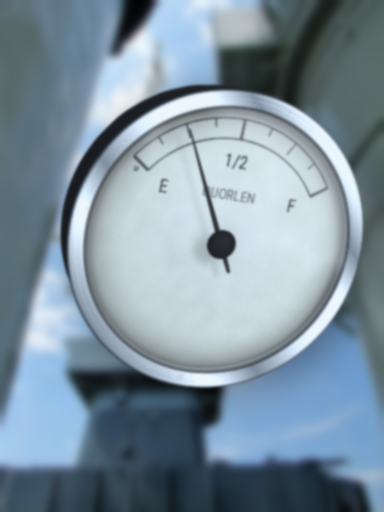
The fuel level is 0.25
